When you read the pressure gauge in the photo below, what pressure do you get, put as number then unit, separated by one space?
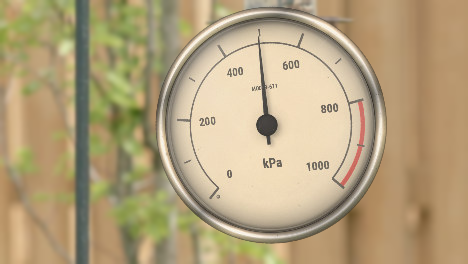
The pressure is 500 kPa
